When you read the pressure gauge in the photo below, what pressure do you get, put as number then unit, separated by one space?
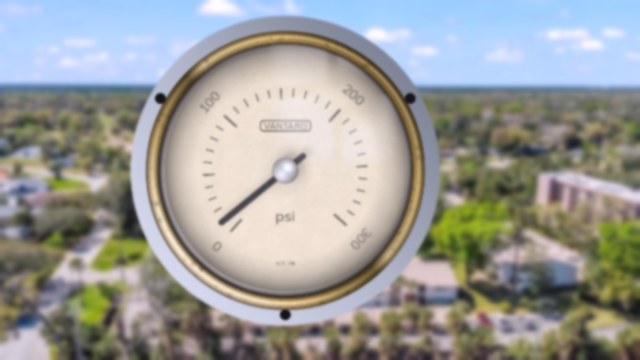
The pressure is 10 psi
